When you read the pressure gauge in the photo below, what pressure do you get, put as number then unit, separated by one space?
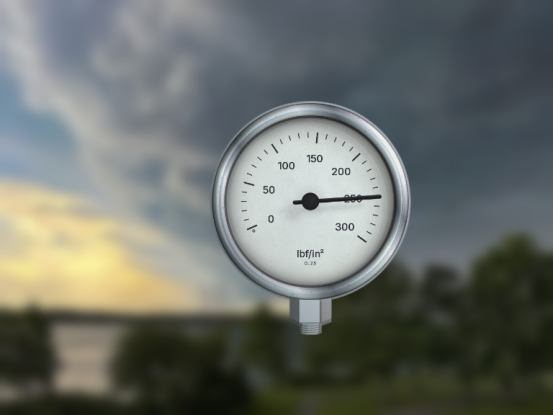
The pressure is 250 psi
